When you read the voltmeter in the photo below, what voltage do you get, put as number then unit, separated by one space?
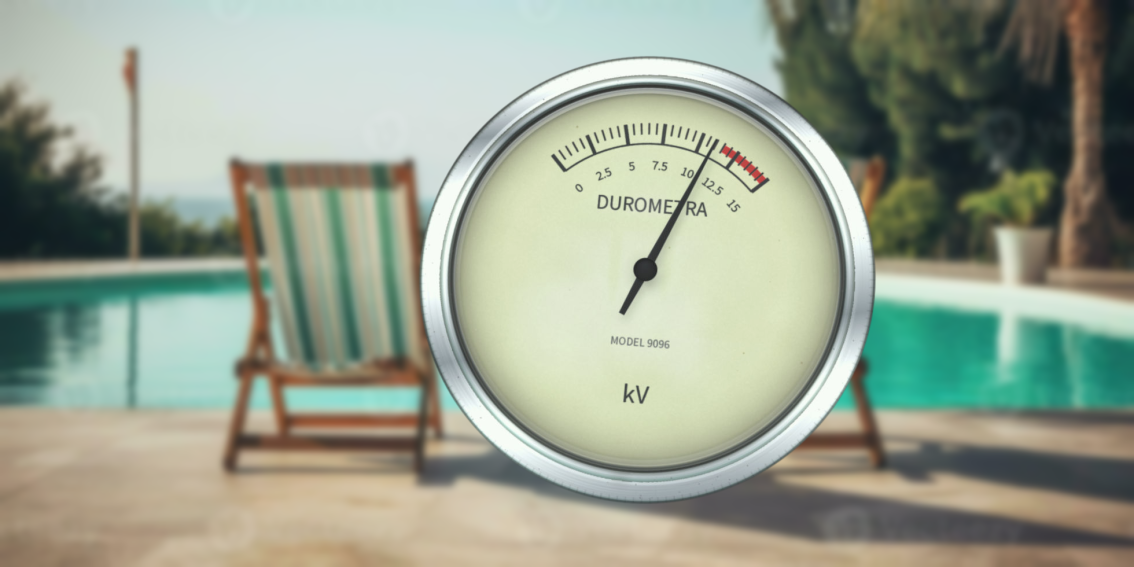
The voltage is 11 kV
